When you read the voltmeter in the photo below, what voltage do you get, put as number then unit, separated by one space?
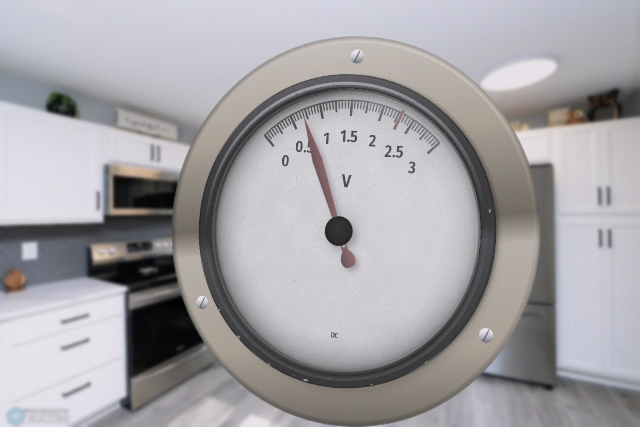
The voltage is 0.75 V
